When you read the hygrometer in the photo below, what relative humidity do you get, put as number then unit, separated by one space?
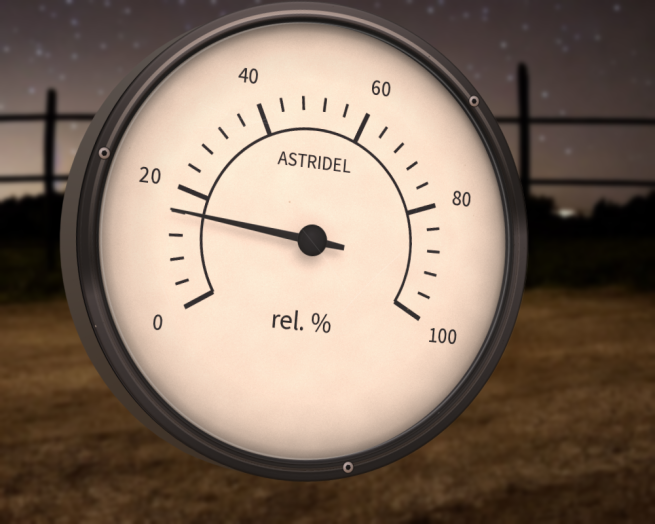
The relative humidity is 16 %
